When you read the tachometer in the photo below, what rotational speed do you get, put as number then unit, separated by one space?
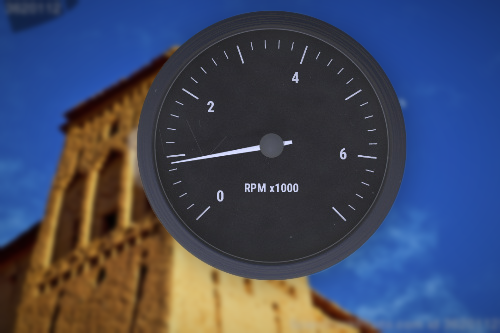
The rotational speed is 900 rpm
